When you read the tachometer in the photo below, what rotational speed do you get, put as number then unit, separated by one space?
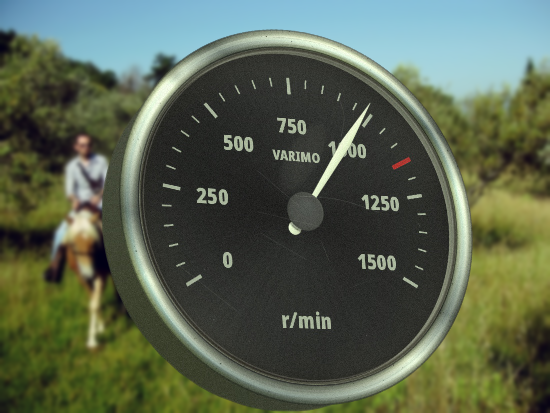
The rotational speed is 975 rpm
